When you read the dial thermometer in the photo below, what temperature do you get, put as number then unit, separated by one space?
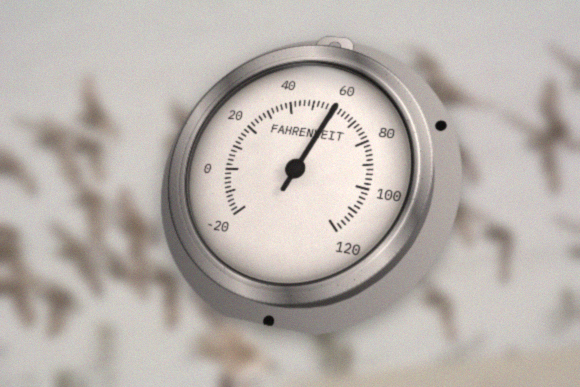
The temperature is 60 °F
